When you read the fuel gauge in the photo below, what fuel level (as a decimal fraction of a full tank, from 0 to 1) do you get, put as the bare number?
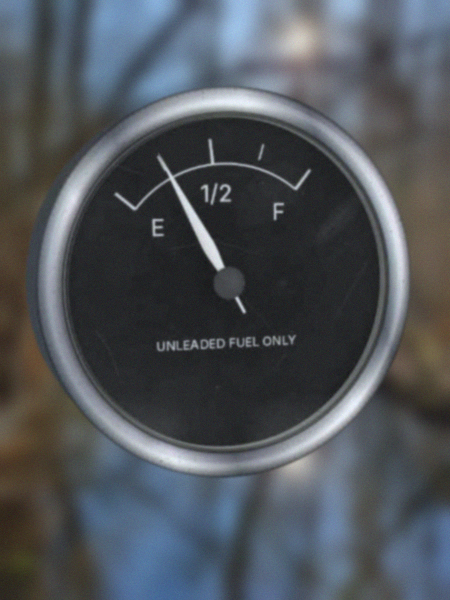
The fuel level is 0.25
